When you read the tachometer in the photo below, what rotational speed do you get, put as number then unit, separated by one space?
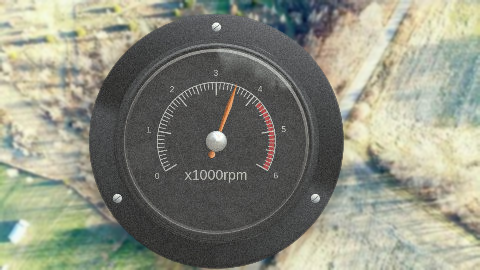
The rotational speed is 3500 rpm
